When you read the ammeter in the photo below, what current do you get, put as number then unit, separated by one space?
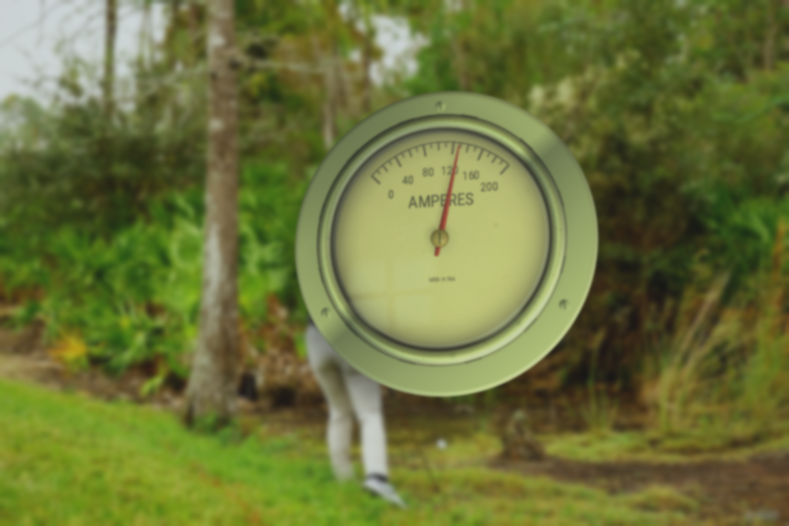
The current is 130 A
